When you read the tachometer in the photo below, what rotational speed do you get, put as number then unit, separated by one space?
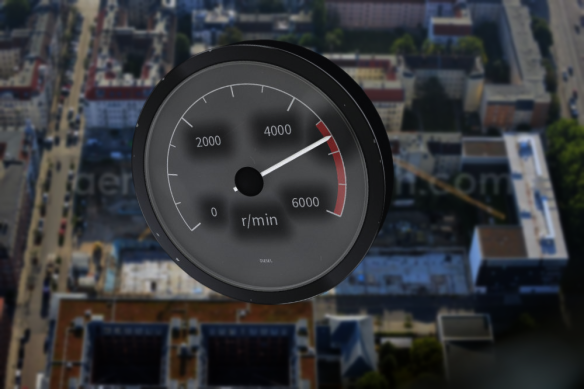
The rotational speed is 4750 rpm
